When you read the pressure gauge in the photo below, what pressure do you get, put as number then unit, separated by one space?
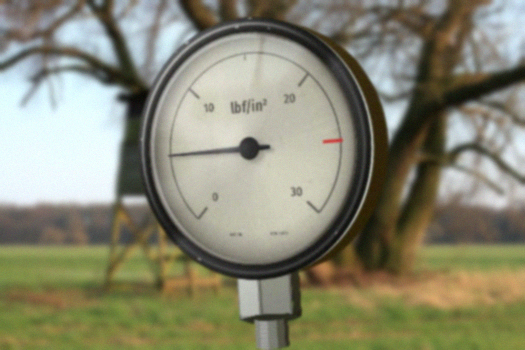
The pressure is 5 psi
